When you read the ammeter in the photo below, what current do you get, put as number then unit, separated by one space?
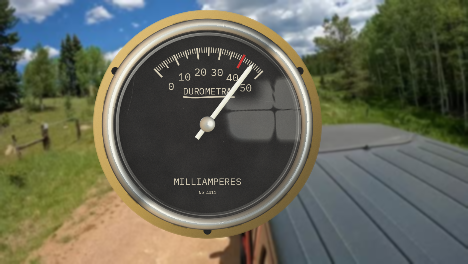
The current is 45 mA
